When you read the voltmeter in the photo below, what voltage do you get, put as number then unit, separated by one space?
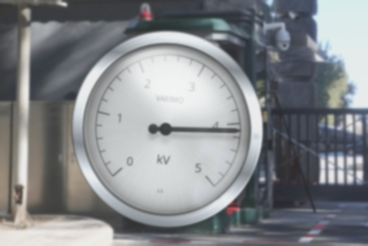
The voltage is 4.1 kV
